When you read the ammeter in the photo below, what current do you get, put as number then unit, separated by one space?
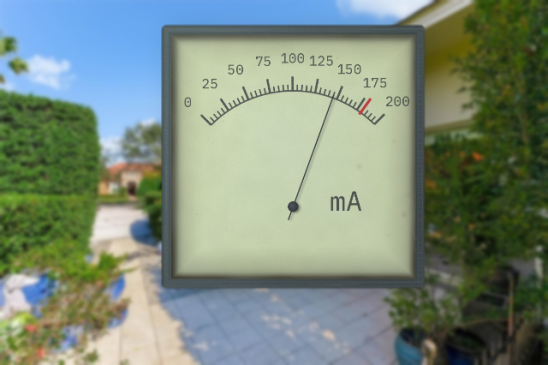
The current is 145 mA
